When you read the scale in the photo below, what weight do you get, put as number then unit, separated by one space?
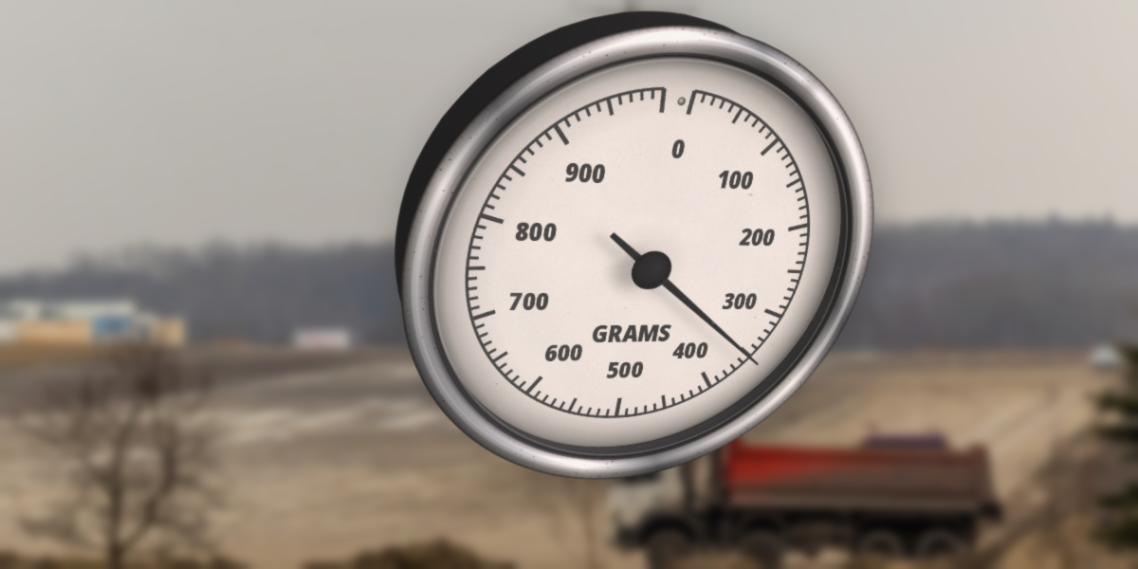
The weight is 350 g
